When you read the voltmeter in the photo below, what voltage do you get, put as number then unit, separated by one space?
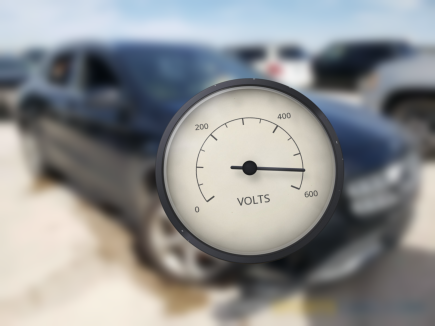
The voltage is 550 V
